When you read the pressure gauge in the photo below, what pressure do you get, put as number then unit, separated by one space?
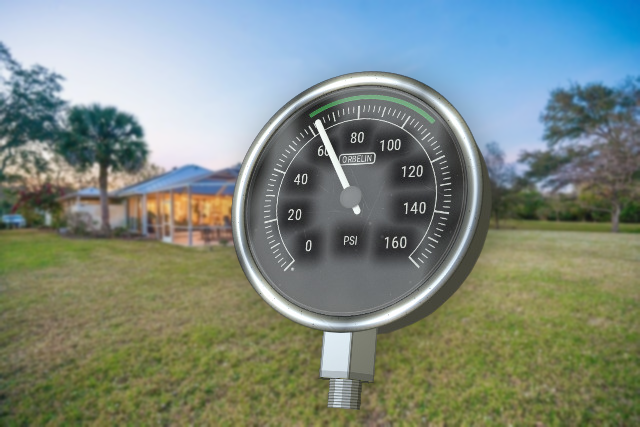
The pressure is 64 psi
